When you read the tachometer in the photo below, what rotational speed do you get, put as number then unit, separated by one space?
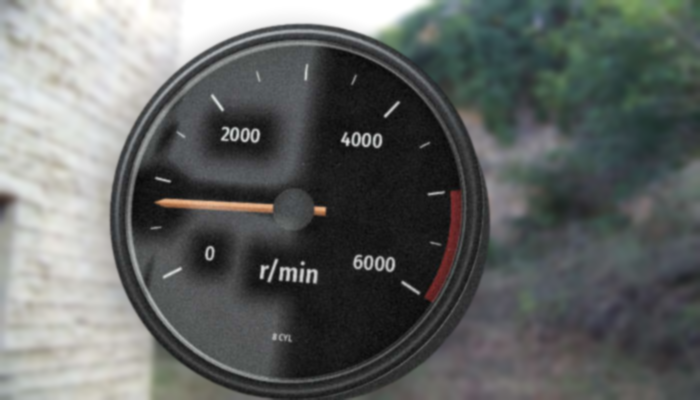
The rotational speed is 750 rpm
